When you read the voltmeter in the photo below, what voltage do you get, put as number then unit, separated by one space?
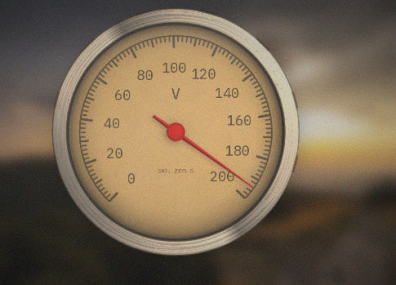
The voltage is 194 V
